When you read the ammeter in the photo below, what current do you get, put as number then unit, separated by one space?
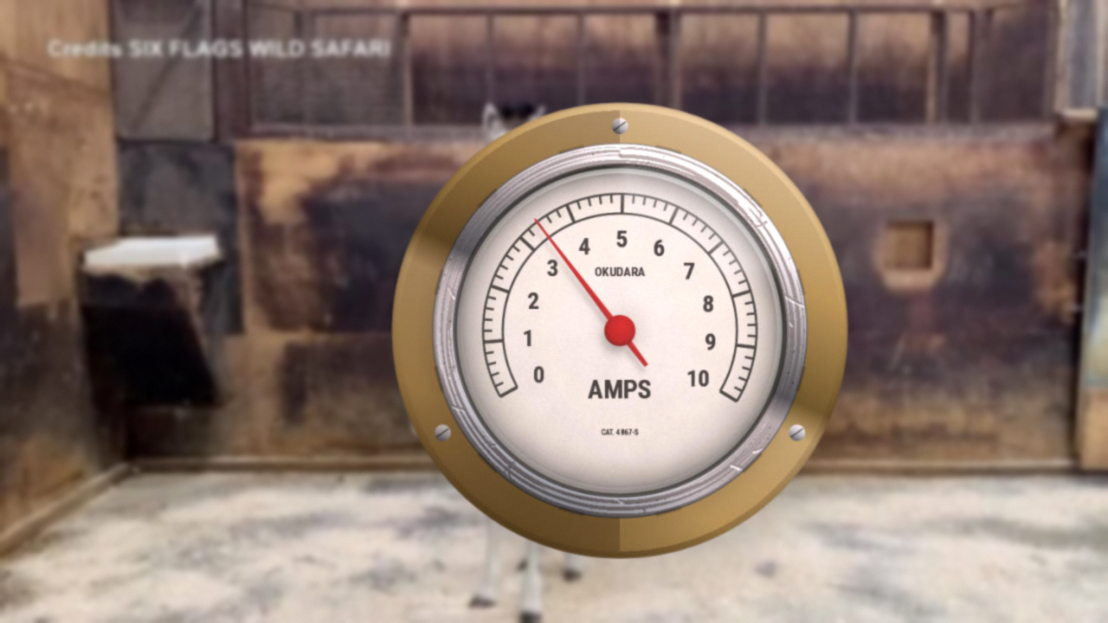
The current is 3.4 A
